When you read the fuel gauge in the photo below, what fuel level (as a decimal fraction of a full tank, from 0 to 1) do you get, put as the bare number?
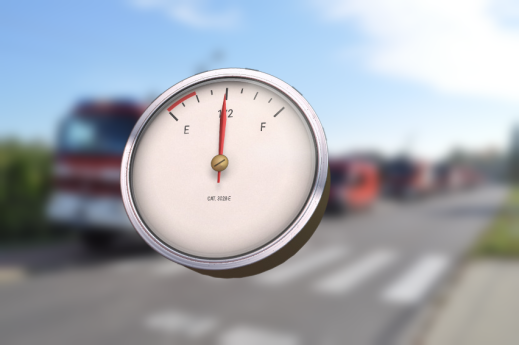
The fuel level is 0.5
